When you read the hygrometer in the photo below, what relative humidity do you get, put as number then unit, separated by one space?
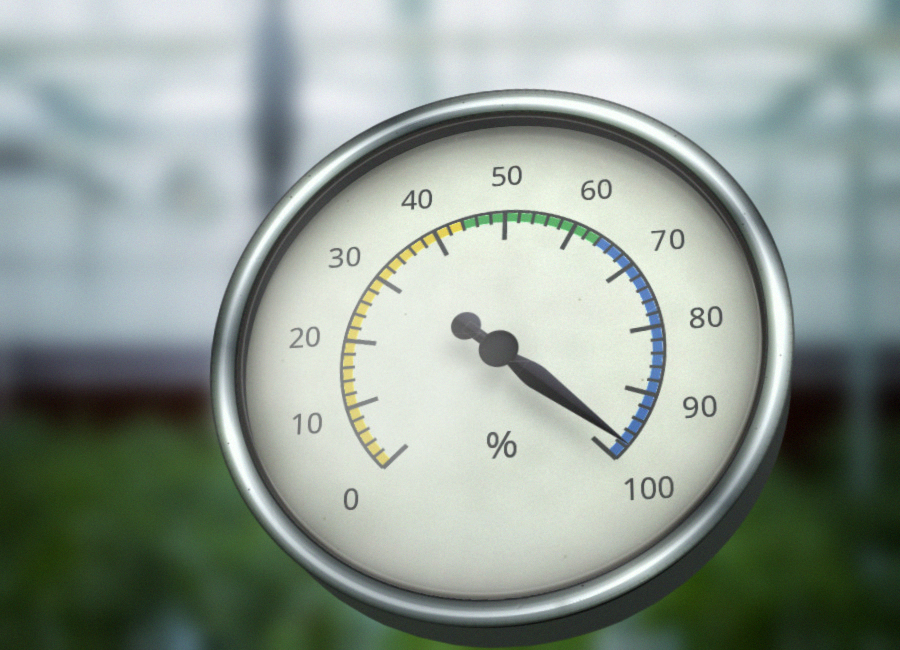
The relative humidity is 98 %
